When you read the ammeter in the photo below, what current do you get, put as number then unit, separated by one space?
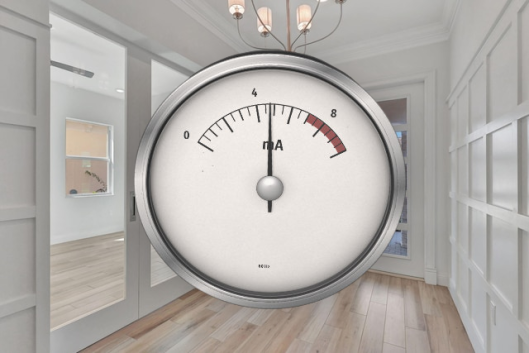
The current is 4.75 mA
